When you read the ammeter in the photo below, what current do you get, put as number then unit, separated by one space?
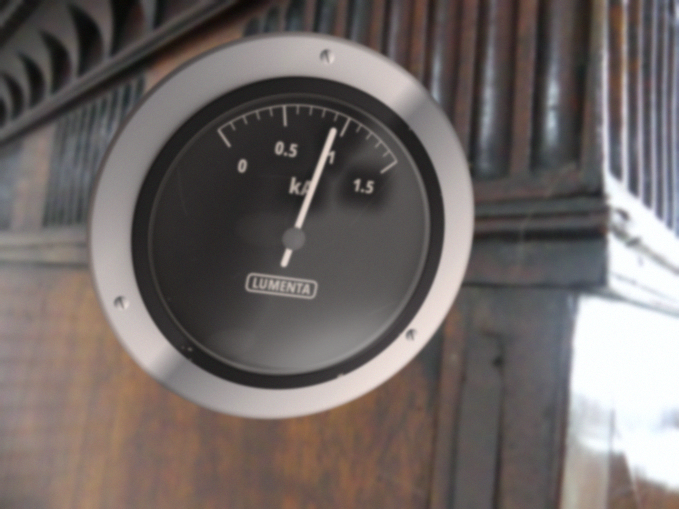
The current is 0.9 kA
